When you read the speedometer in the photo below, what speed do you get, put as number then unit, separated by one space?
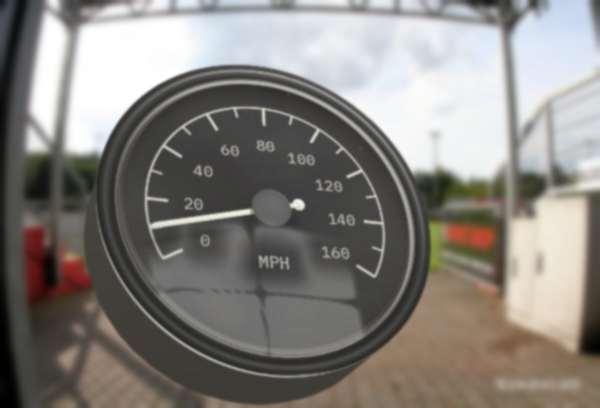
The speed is 10 mph
